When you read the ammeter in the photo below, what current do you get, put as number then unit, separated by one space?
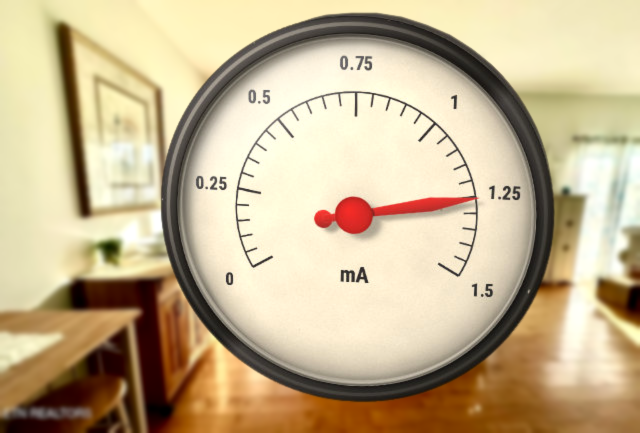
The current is 1.25 mA
